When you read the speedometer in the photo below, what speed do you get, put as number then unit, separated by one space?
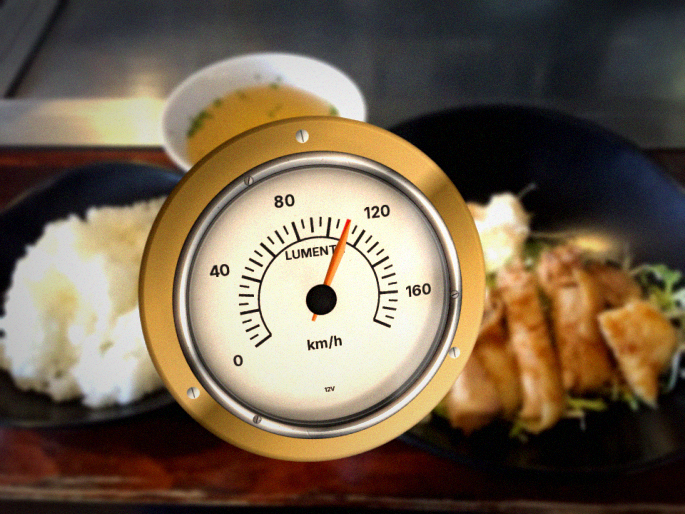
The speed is 110 km/h
